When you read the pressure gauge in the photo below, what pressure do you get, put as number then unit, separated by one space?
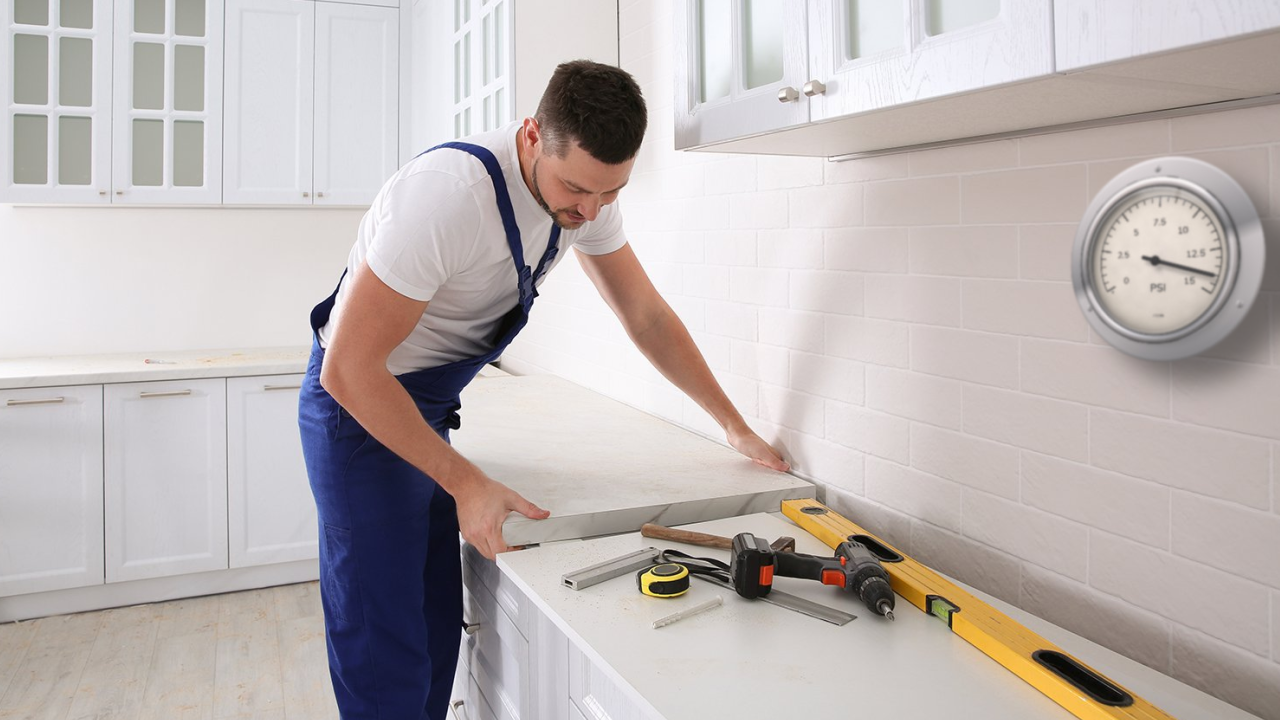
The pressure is 14 psi
